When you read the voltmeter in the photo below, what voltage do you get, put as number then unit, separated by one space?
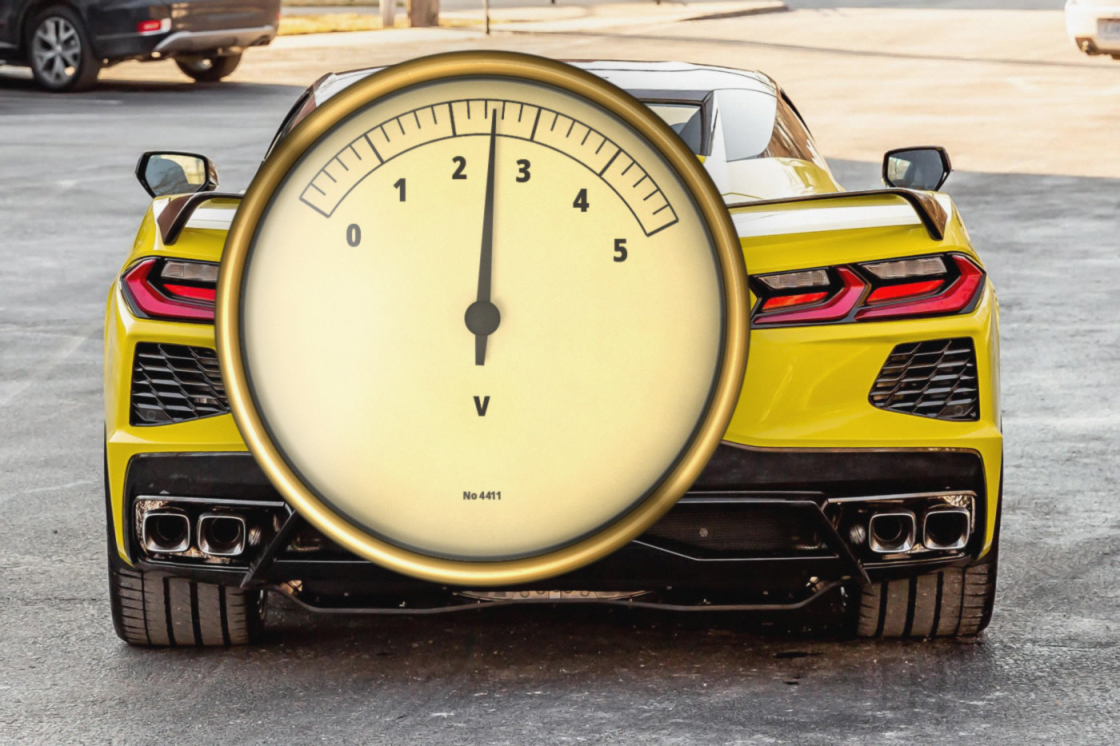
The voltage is 2.5 V
